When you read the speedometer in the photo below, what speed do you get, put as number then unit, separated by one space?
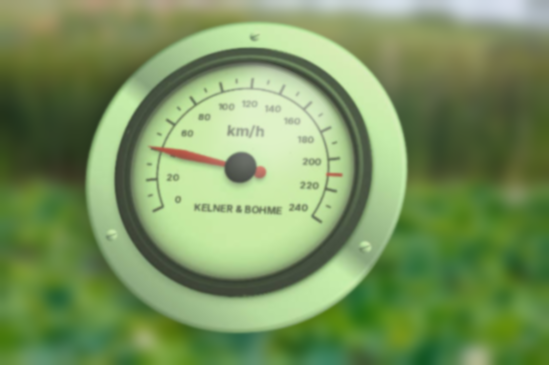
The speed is 40 km/h
